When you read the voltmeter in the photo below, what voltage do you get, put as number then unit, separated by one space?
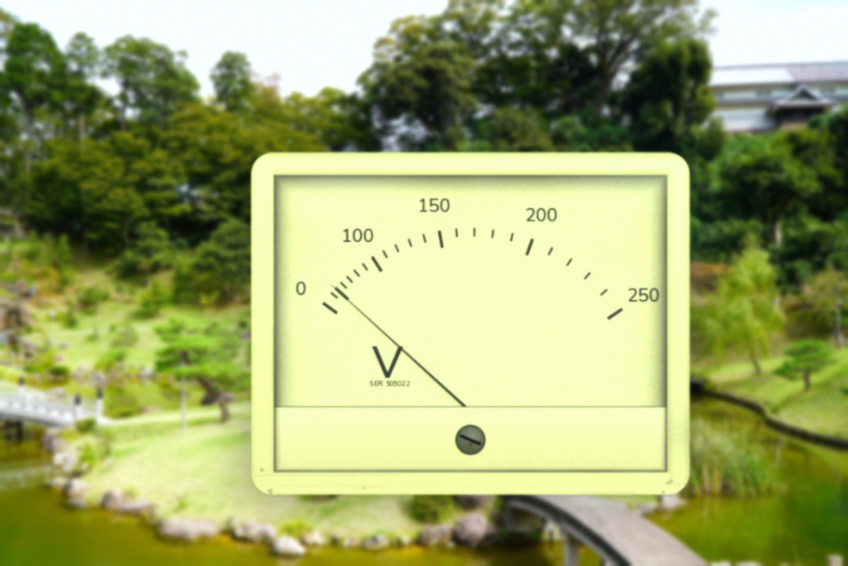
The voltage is 50 V
